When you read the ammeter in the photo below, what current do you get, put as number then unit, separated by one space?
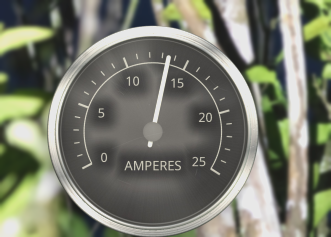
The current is 13.5 A
